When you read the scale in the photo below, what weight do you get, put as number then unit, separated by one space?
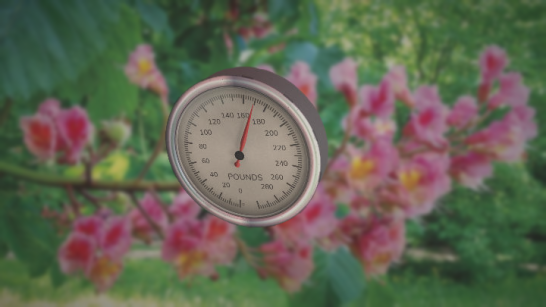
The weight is 170 lb
